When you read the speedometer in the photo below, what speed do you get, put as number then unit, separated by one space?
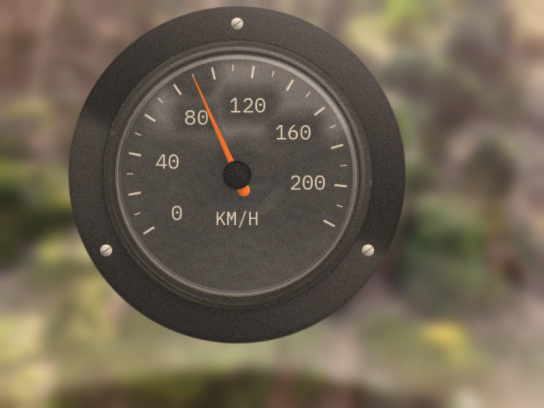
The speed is 90 km/h
